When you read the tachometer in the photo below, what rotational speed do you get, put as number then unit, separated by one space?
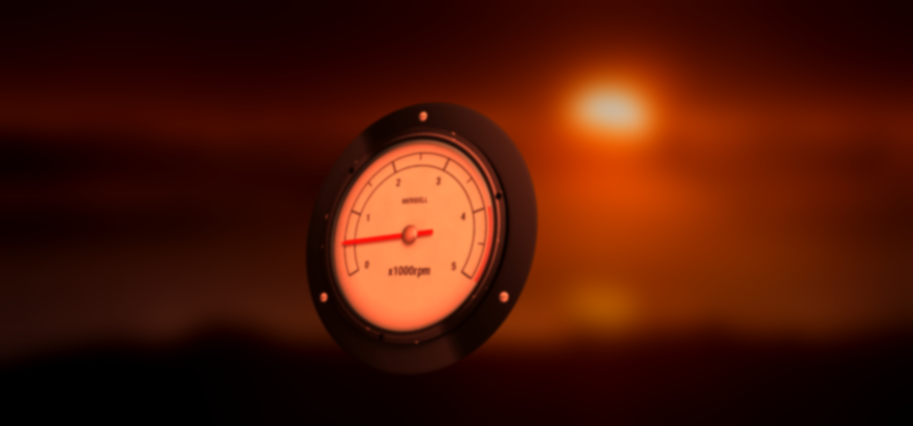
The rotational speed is 500 rpm
